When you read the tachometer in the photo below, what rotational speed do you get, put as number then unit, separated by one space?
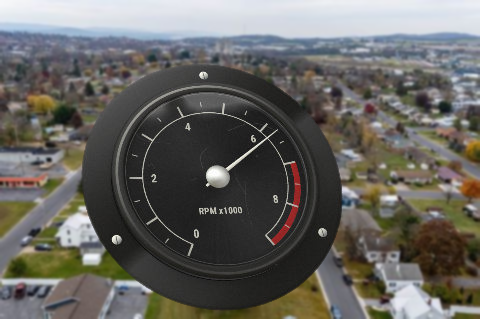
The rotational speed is 6250 rpm
